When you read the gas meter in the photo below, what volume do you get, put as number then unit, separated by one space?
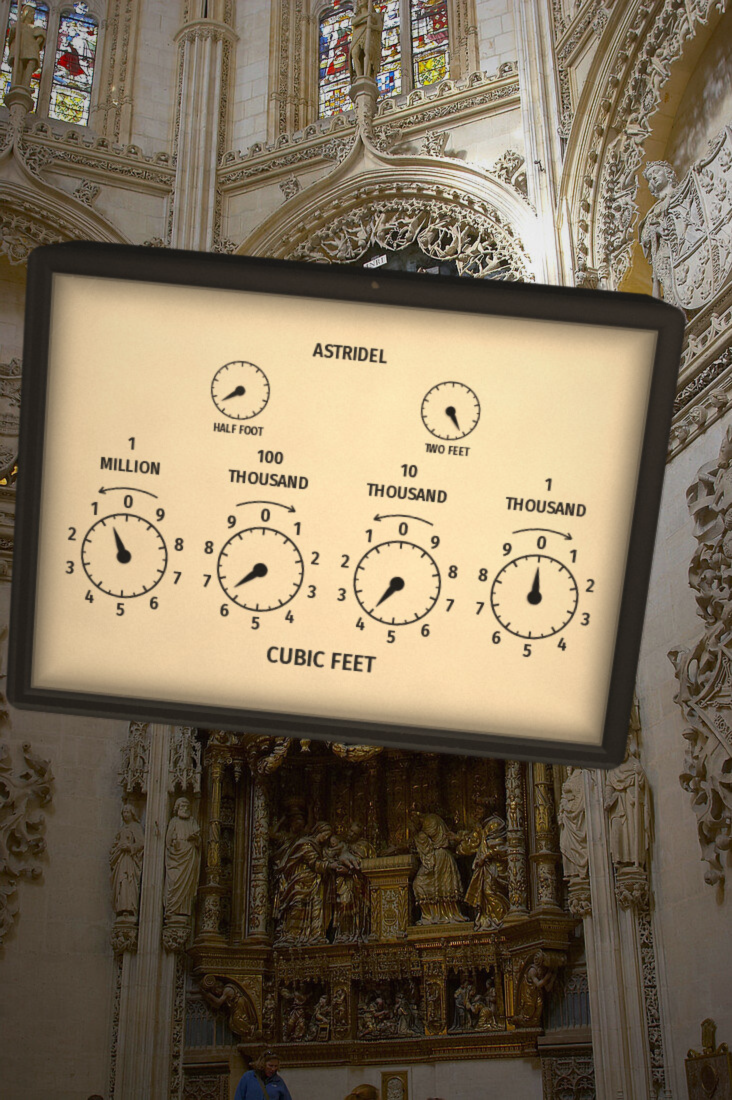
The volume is 64000 ft³
